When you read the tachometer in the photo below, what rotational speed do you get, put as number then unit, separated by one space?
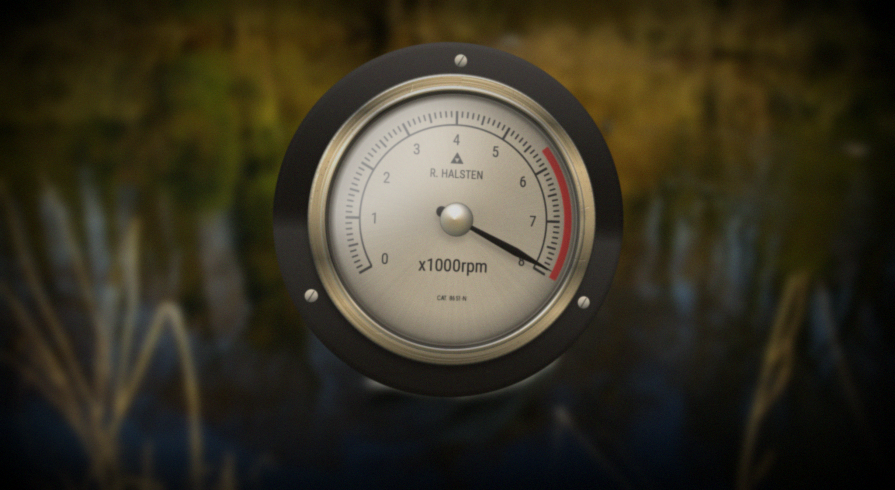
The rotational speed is 7900 rpm
